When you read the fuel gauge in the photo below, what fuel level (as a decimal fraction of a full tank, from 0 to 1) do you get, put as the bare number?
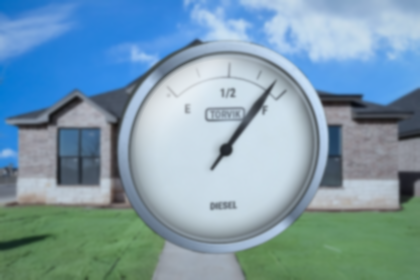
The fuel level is 0.875
